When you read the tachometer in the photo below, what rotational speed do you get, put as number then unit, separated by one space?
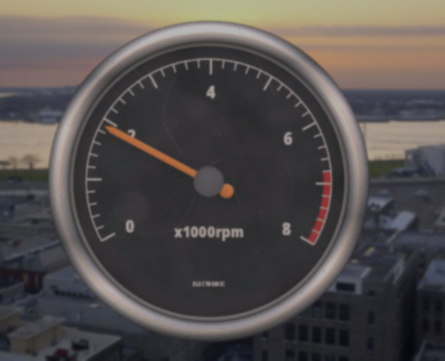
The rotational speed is 1900 rpm
